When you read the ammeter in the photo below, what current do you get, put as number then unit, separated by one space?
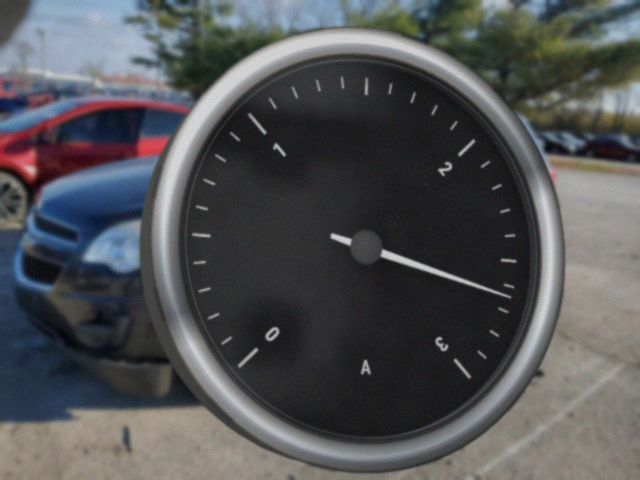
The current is 2.65 A
